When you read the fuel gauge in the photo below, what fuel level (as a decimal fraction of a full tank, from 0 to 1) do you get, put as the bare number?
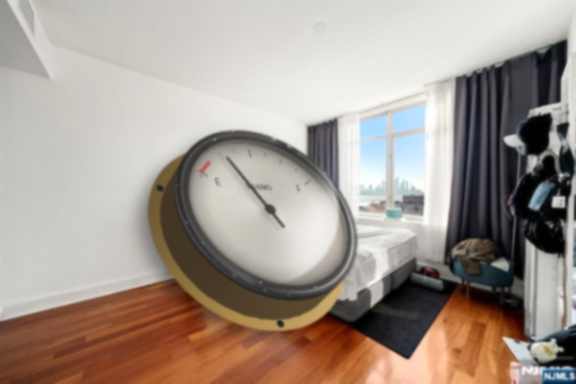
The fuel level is 0.25
